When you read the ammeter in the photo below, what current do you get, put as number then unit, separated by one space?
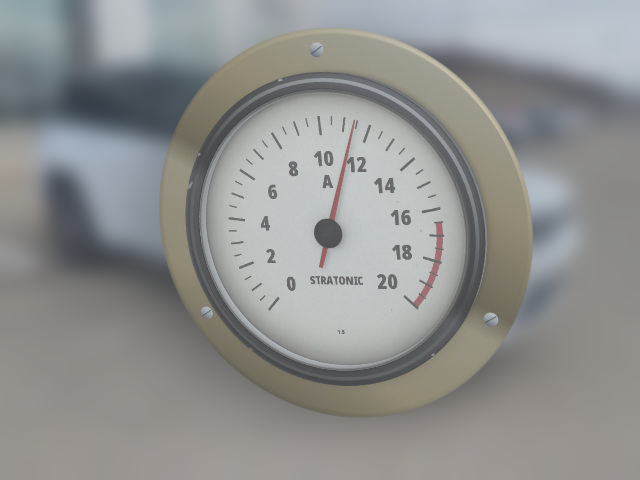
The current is 11.5 A
